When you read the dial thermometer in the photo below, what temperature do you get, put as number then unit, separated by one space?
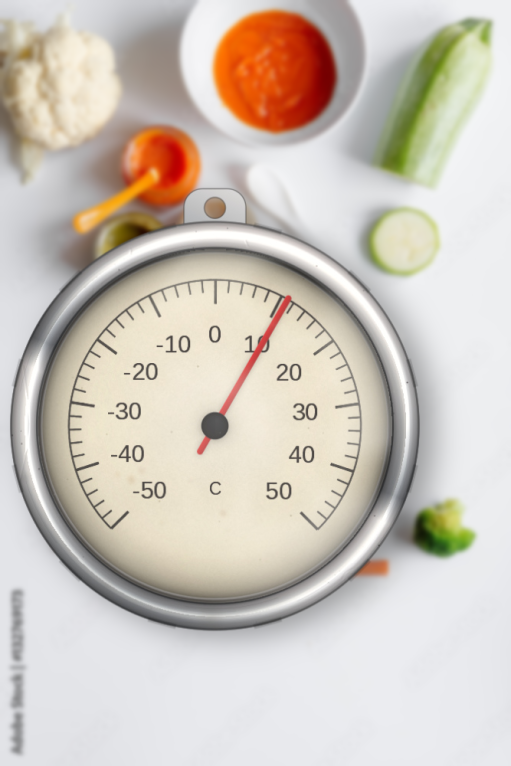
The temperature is 11 °C
